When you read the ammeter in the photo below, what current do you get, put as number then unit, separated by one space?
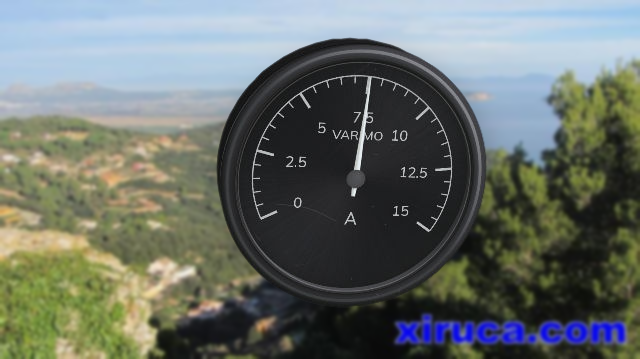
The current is 7.5 A
